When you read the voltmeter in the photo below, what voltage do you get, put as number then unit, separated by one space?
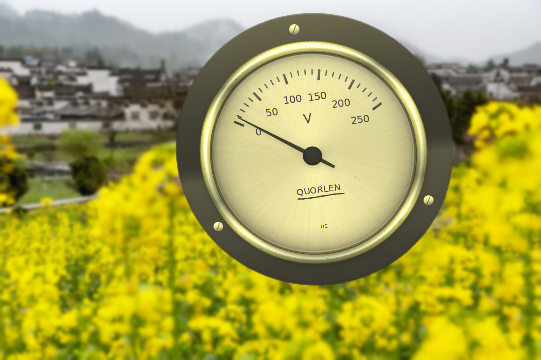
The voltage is 10 V
